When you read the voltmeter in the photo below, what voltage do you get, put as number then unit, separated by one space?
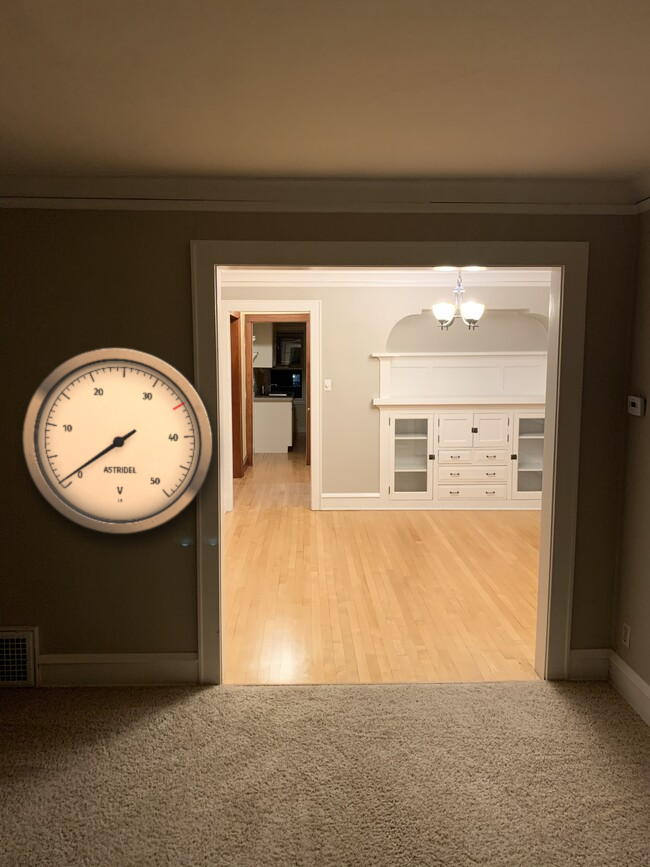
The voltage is 1 V
